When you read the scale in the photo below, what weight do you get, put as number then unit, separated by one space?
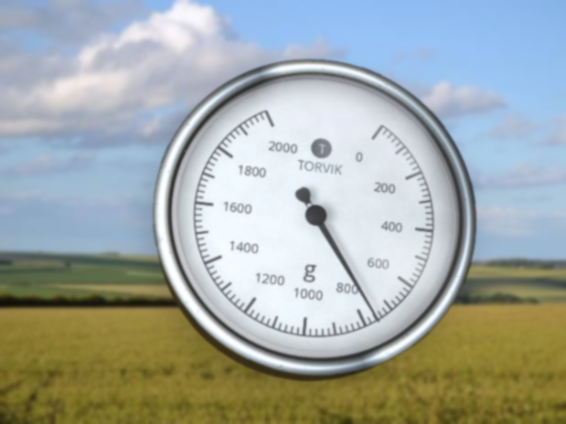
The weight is 760 g
